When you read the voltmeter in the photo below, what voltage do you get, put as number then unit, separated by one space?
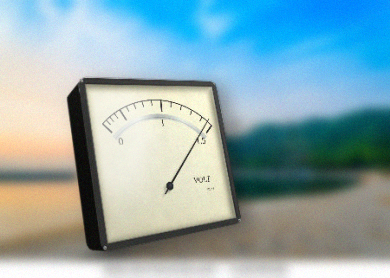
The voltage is 1.45 V
